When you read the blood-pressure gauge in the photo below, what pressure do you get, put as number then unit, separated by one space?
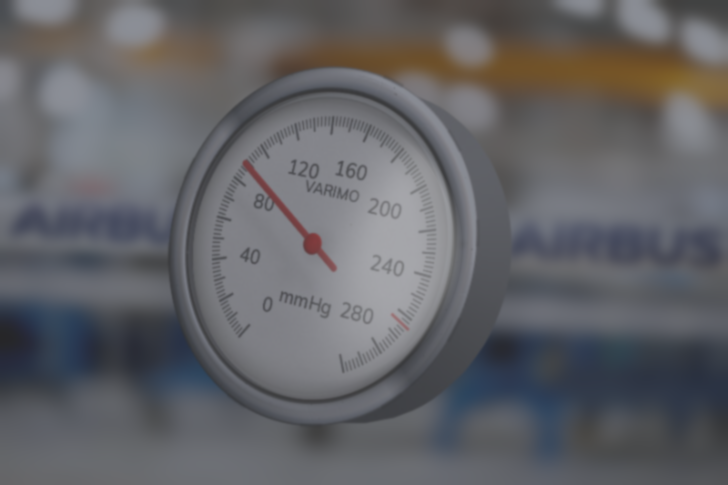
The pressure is 90 mmHg
